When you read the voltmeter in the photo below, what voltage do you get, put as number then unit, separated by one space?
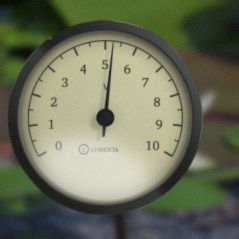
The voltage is 5.25 V
